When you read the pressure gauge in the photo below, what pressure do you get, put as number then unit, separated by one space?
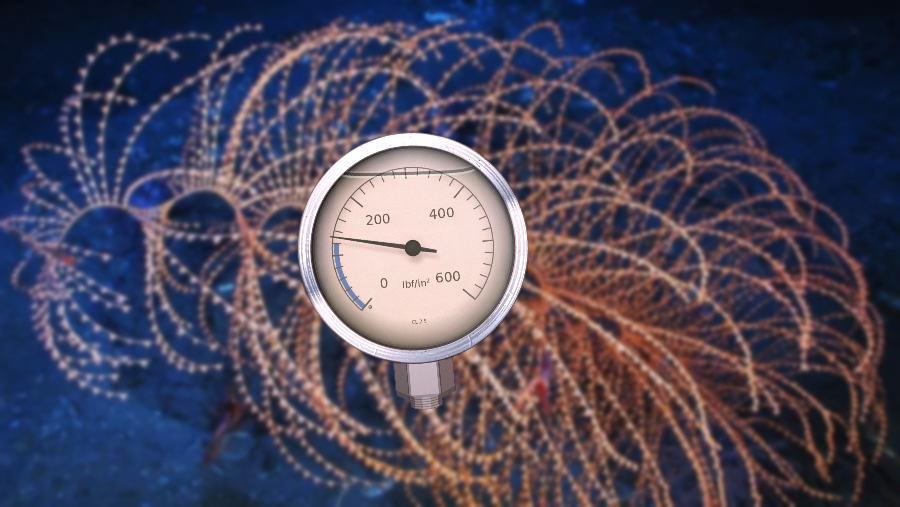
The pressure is 130 psi
